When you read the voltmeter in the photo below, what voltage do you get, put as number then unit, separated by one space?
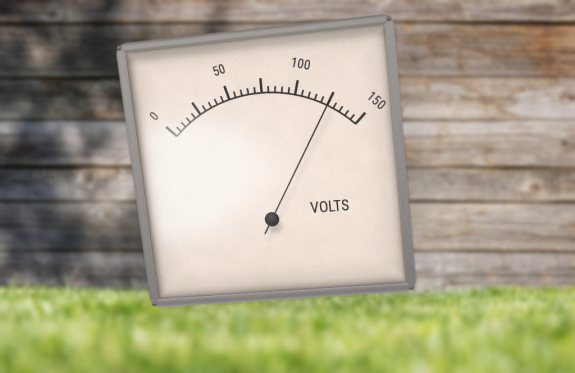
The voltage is 125 V
